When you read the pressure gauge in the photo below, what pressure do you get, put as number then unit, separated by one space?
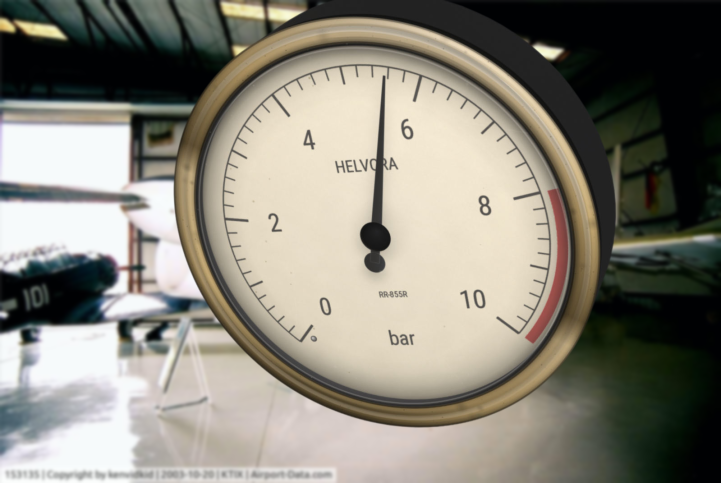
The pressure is 5.6 bar
